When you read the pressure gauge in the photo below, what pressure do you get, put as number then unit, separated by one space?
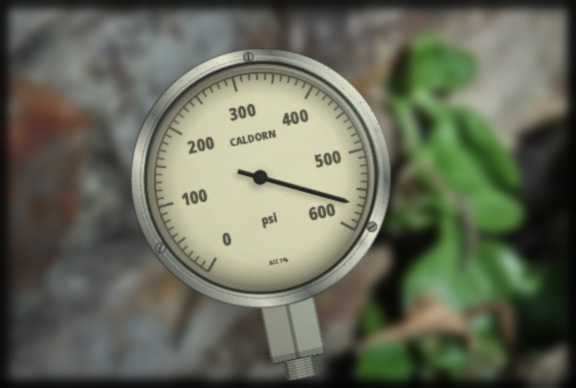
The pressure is 570 psi
